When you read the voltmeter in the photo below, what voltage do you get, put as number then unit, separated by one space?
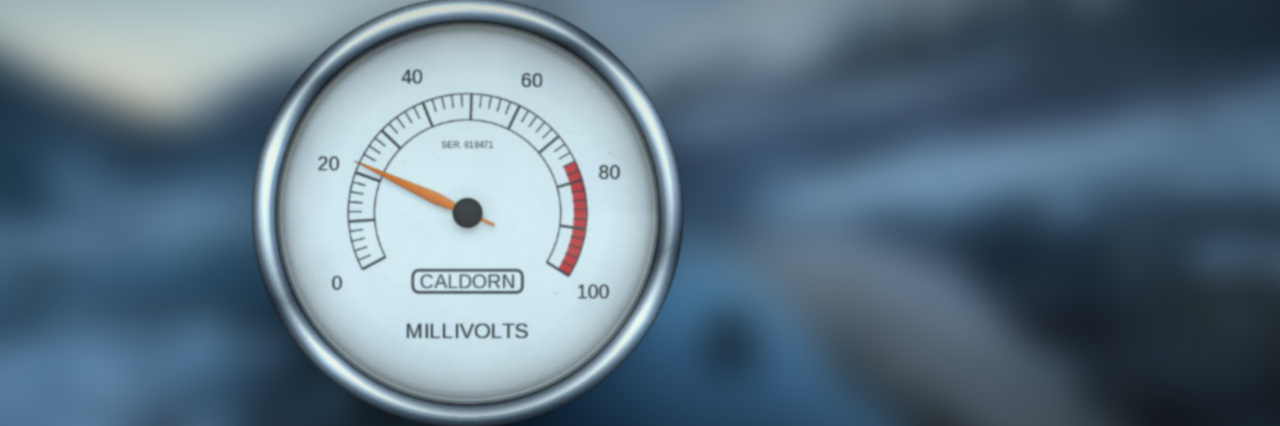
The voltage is 22 mV
